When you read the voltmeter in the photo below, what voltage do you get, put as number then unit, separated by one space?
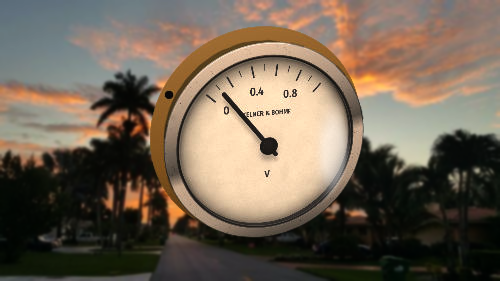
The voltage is 0.1 V
